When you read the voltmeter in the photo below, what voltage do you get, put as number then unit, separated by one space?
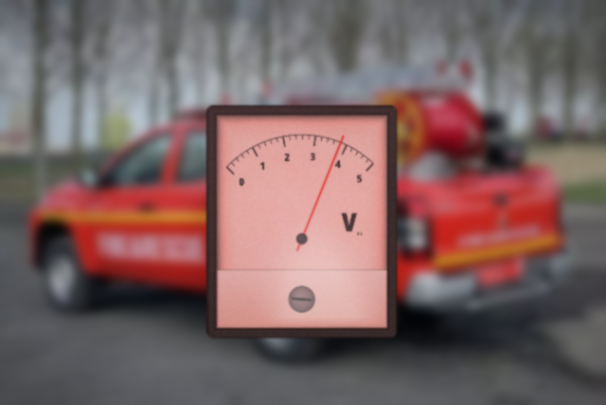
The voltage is 3.8 V
